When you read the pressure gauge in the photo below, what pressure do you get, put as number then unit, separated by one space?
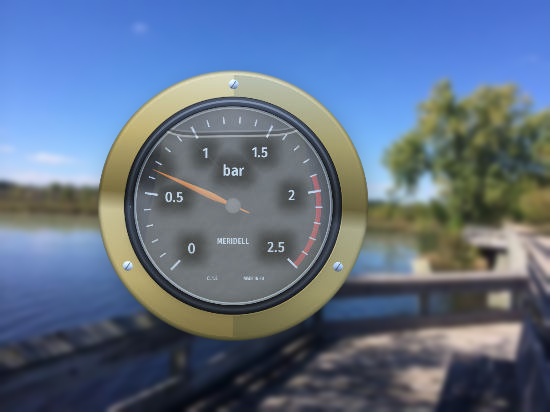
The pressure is 0.65 bar
